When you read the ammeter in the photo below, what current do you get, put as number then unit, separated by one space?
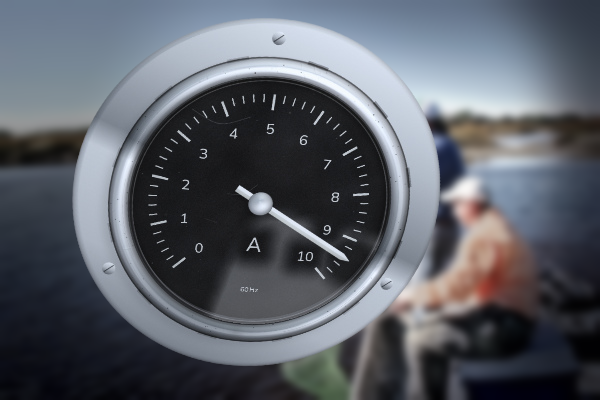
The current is 9.4 A
